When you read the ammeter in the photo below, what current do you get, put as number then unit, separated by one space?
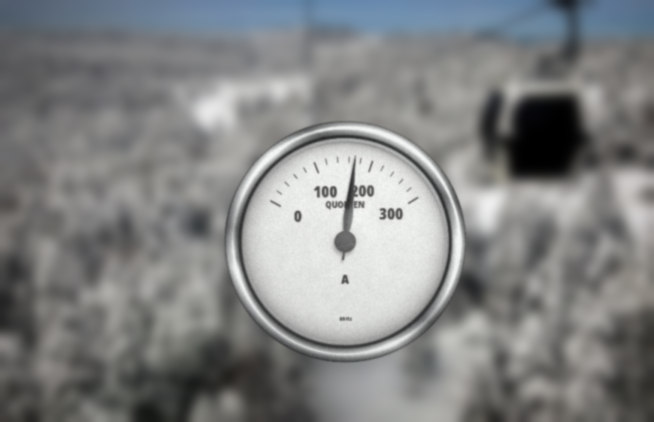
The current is 170 A
